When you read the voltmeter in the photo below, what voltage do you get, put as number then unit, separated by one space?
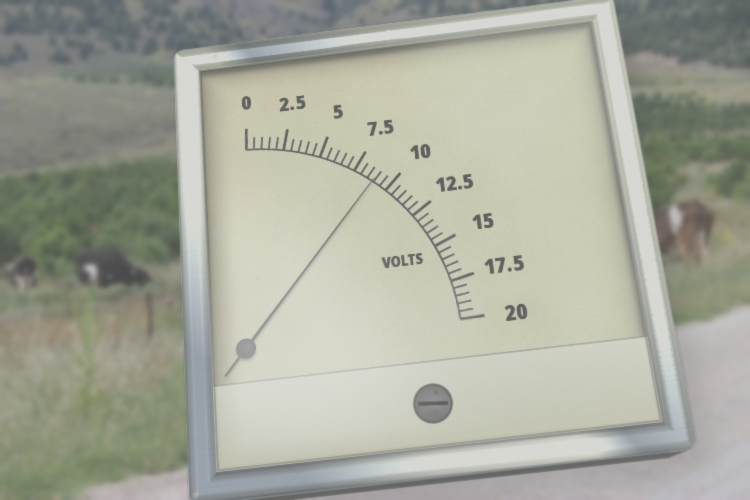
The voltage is 9 V
